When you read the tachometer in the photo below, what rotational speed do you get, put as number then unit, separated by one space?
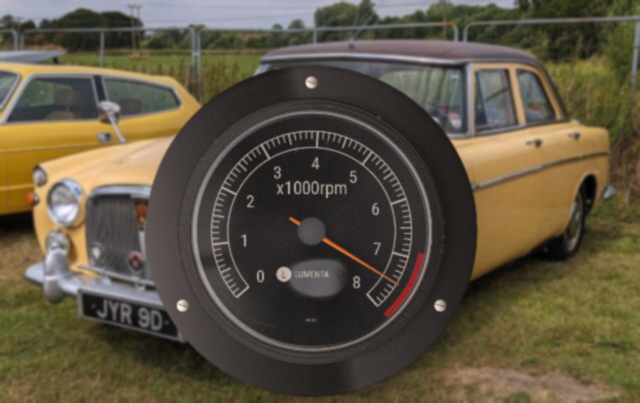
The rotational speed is 7500 rpm
